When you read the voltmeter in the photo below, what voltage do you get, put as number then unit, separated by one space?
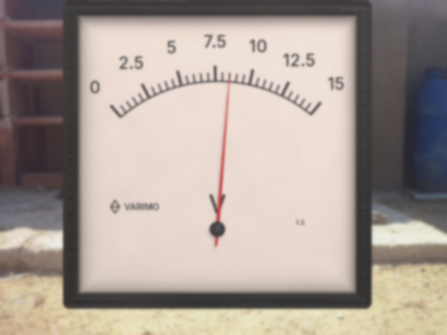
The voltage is 8.5 V
